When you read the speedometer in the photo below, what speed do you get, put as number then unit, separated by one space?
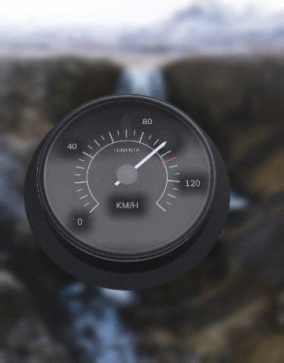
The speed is 95 km/h
